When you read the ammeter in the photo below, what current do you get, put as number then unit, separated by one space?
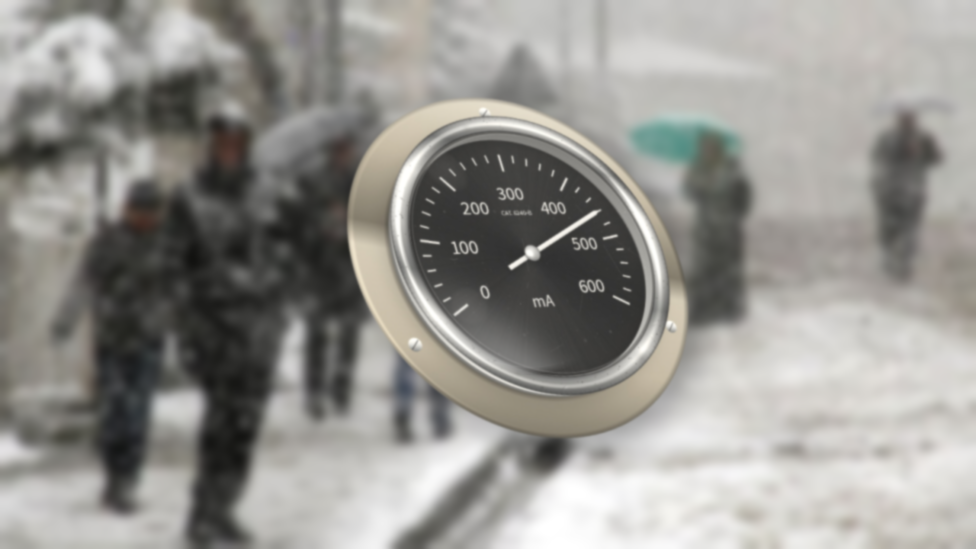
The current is 460 mA
